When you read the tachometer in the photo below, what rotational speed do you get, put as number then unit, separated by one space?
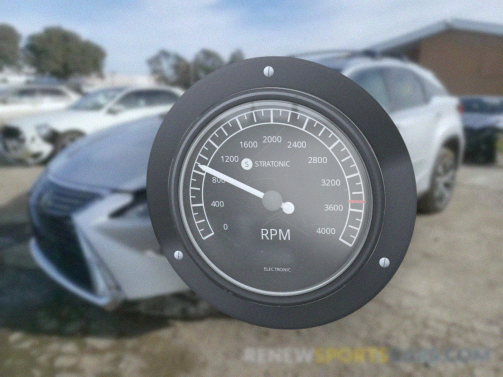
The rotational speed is 900 rpm
